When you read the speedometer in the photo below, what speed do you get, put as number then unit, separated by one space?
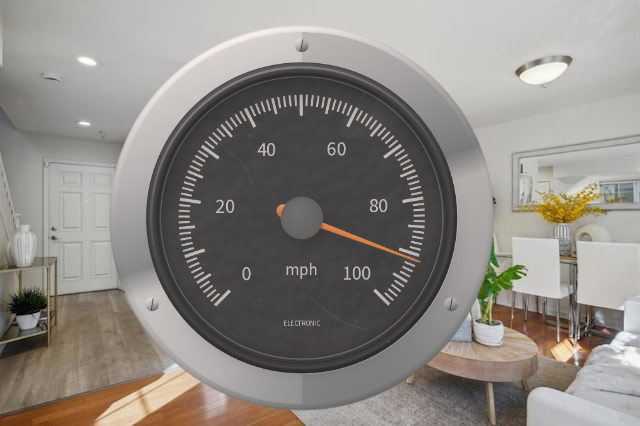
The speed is 91 mph
